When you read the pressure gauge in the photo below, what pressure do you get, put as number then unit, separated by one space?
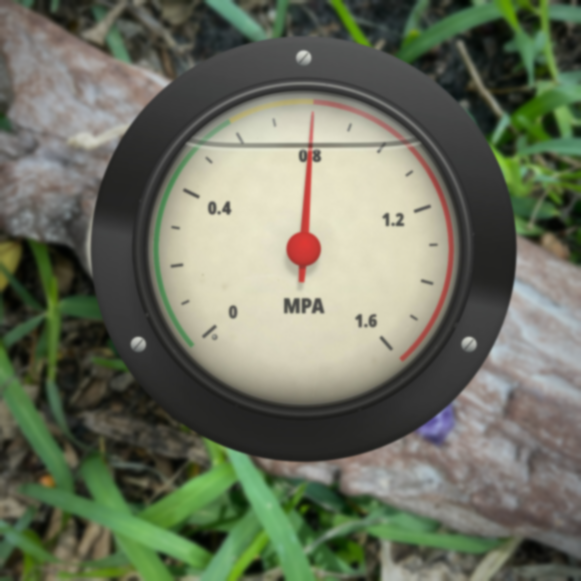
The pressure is 0.8 MPa
